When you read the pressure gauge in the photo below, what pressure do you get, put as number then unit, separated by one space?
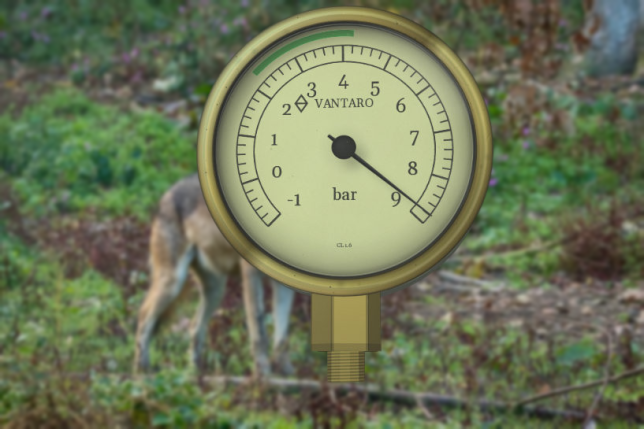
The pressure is 8.8 bar
